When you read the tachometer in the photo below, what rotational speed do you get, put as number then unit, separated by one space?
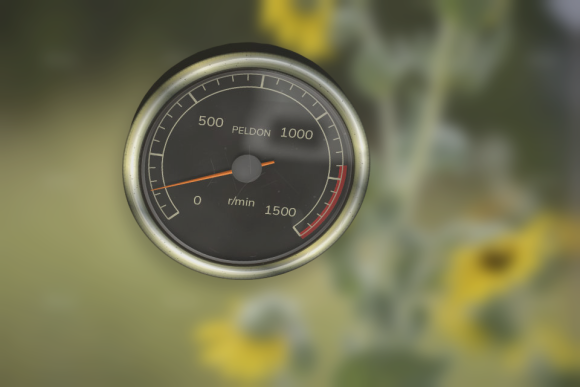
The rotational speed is 125 rpm
